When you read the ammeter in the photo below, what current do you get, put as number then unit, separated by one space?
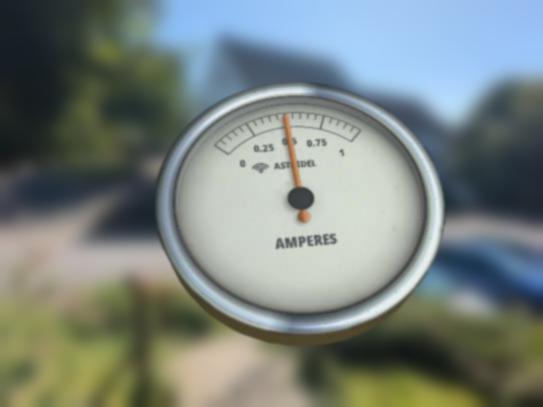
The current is 0.5 A
